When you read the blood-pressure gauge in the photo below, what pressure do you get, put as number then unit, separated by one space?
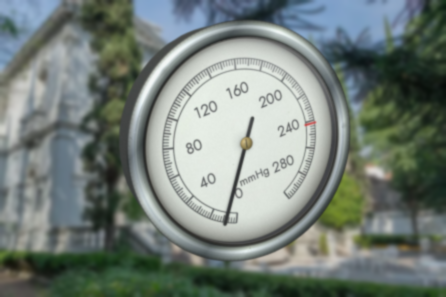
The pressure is 10 mmHg
